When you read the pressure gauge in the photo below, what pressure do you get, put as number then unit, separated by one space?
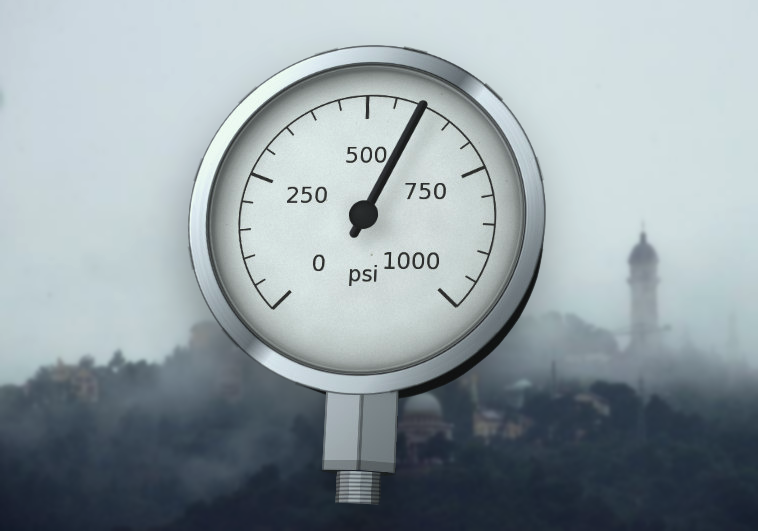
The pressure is 600 psi
